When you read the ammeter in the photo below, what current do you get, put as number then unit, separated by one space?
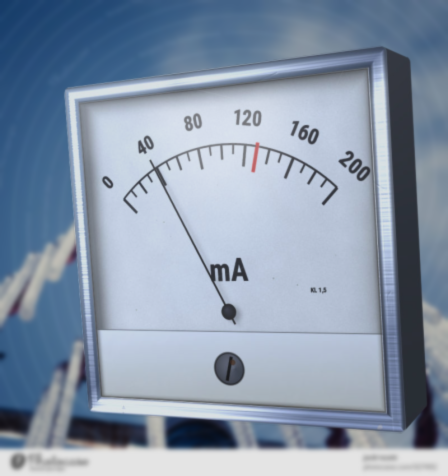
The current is 40 mA
